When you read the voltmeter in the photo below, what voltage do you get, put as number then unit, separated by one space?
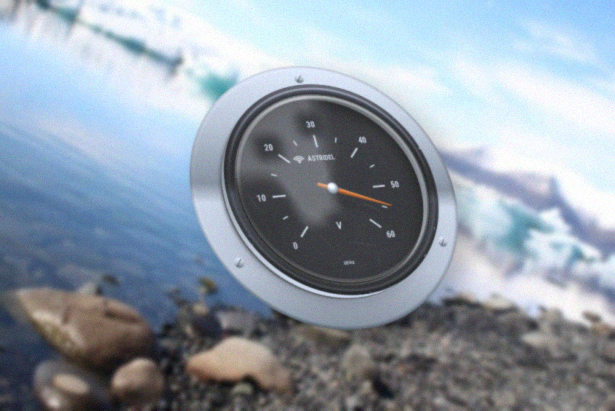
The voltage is 55 V
